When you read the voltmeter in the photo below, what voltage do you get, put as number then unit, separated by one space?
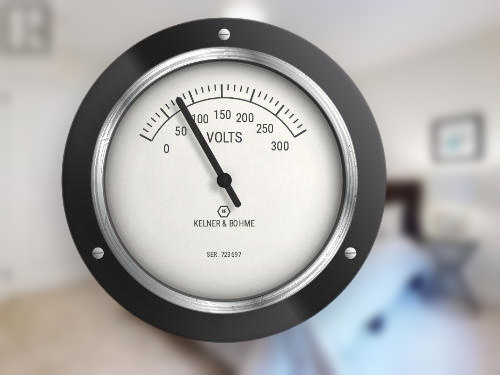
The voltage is 80 V
